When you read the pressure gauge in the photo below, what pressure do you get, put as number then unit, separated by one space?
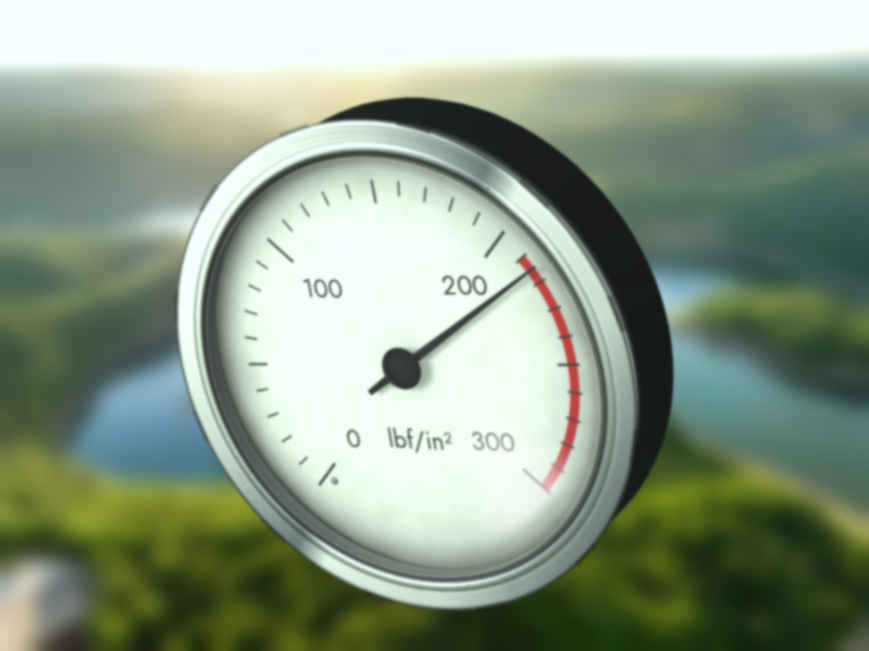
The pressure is 215 psi
